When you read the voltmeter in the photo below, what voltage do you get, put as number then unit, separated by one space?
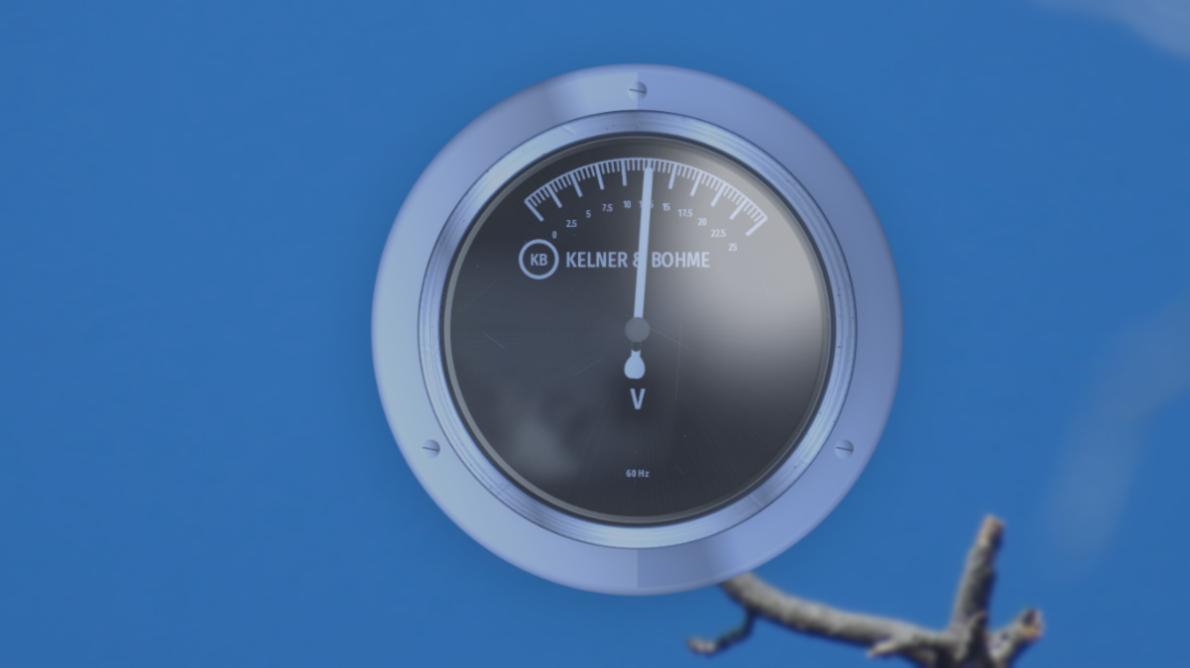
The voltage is 12.5 V
